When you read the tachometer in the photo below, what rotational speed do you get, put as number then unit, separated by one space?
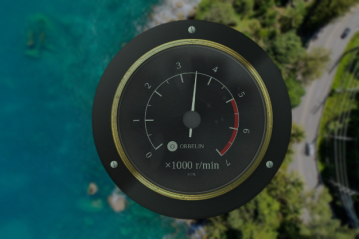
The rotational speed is 3500 rpm
